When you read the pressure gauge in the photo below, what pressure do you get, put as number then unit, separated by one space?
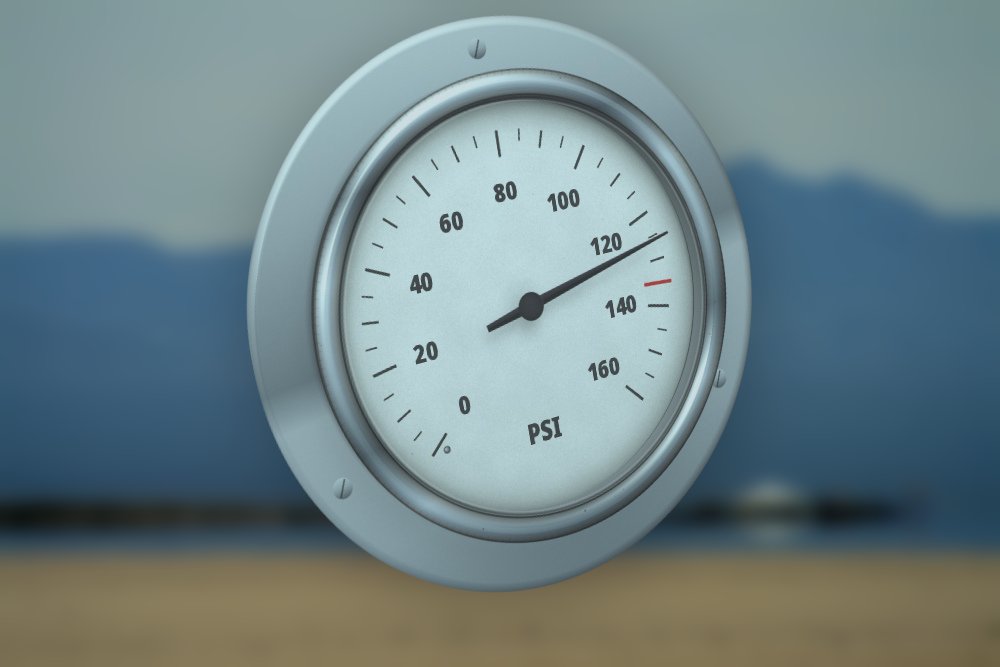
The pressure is 125 psi
